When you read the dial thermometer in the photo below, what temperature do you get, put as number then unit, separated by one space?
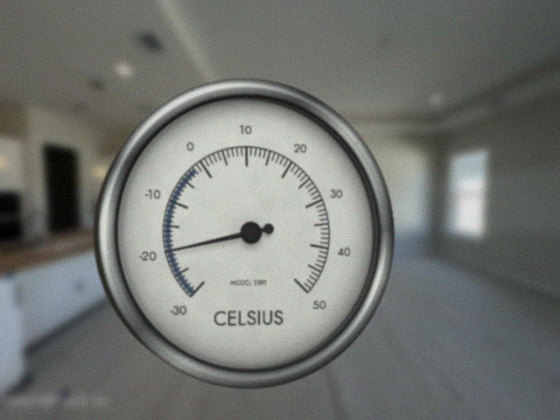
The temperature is -20 °C
